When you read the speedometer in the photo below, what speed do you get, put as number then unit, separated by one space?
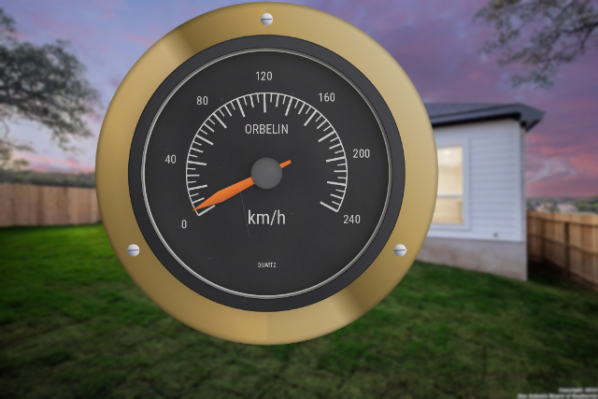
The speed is 5 km/h
